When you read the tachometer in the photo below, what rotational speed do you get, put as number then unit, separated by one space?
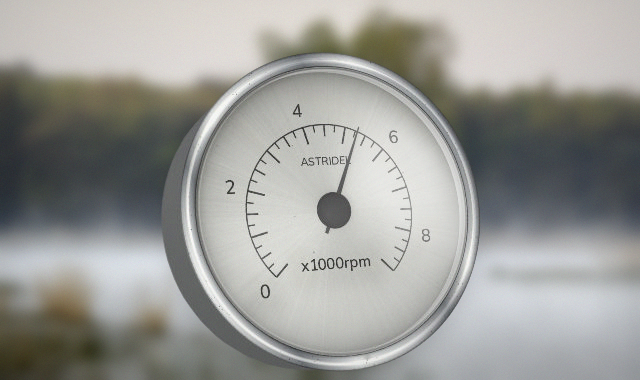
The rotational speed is 5250 rpm
